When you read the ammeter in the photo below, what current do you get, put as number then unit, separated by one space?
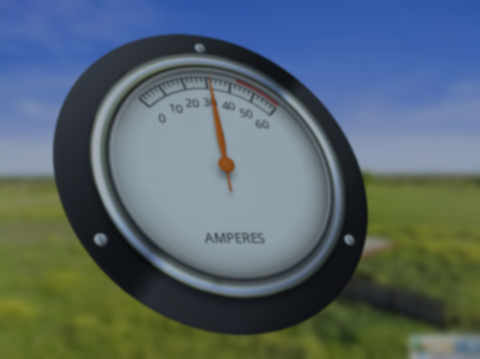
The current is 30 A
